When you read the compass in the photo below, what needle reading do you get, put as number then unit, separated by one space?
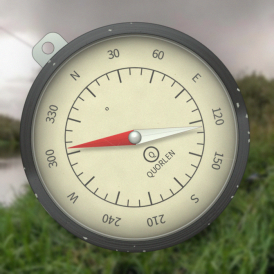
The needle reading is 305 °
